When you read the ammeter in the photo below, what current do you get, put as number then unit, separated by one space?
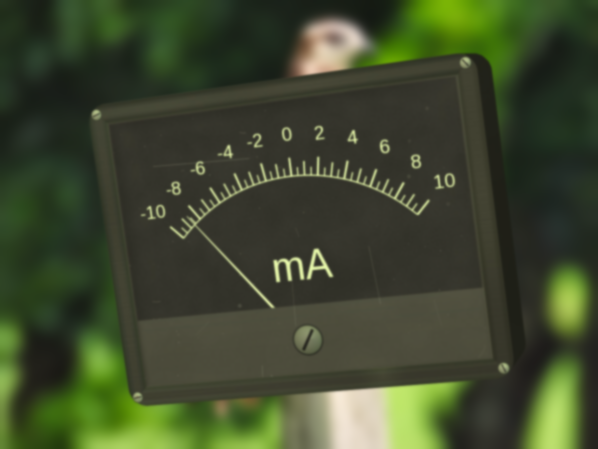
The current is -8.5 mA
